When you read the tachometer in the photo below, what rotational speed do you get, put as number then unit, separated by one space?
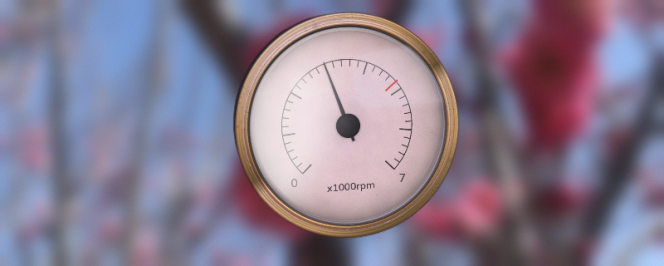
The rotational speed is 3000 rpm
